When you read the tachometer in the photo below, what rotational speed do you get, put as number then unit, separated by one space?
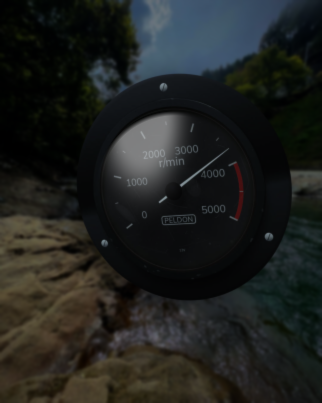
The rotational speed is 3750 rpm
